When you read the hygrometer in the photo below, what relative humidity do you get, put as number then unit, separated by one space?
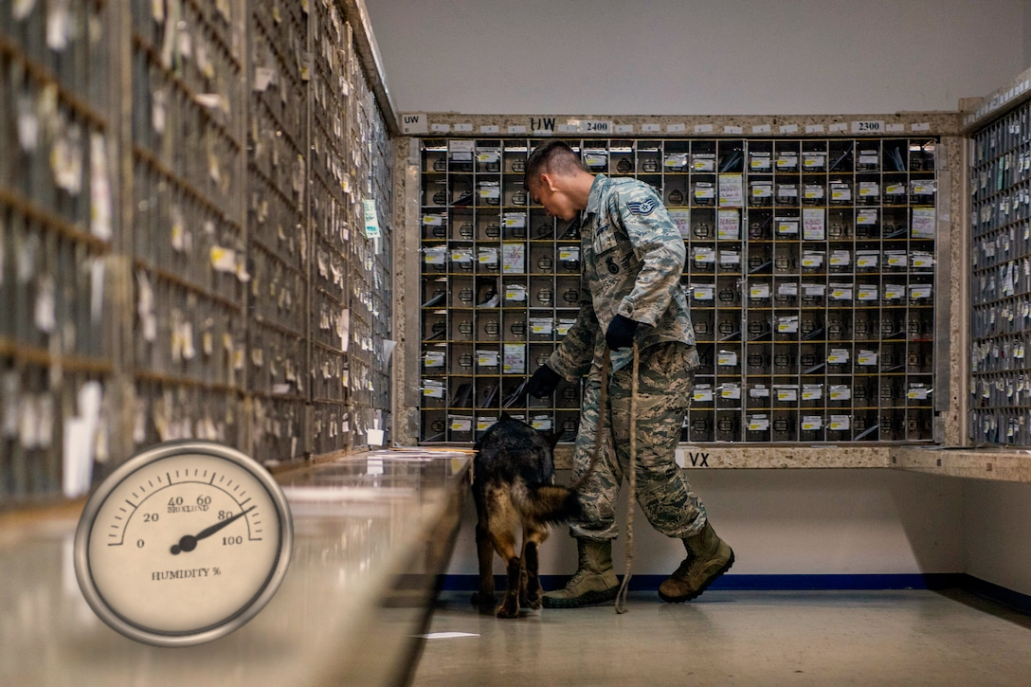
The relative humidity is 84 %
